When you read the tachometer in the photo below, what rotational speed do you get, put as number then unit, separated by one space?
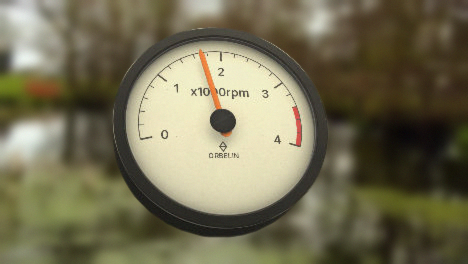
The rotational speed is 1700 rpm
